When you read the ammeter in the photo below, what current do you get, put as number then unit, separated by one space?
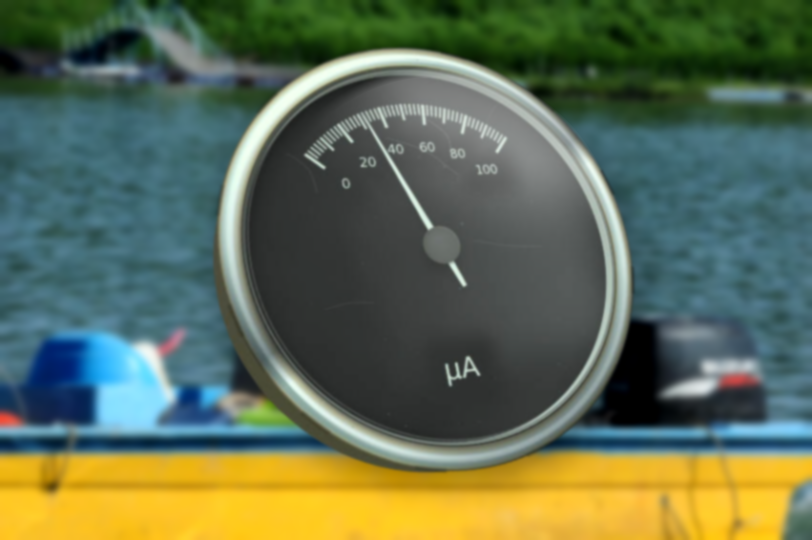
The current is 30 µA
